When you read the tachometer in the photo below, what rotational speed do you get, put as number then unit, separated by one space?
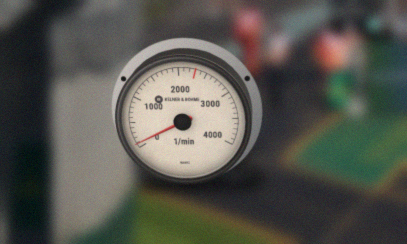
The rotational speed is 100 rpm
